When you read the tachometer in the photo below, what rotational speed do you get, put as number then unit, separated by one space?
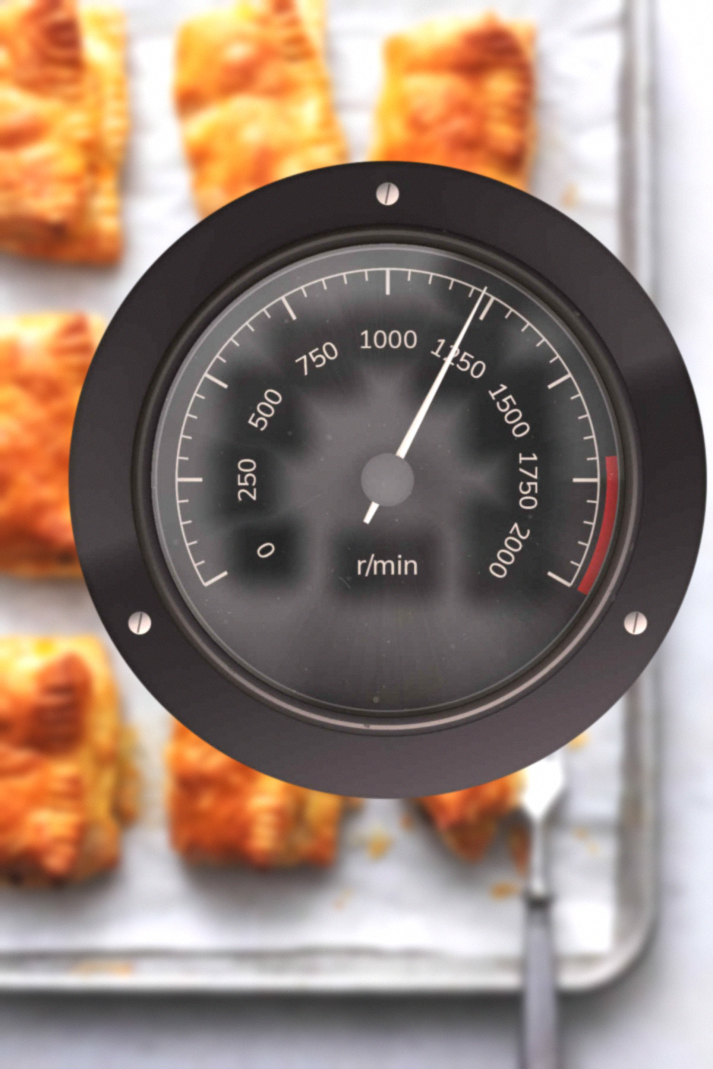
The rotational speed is 1225 rpm
